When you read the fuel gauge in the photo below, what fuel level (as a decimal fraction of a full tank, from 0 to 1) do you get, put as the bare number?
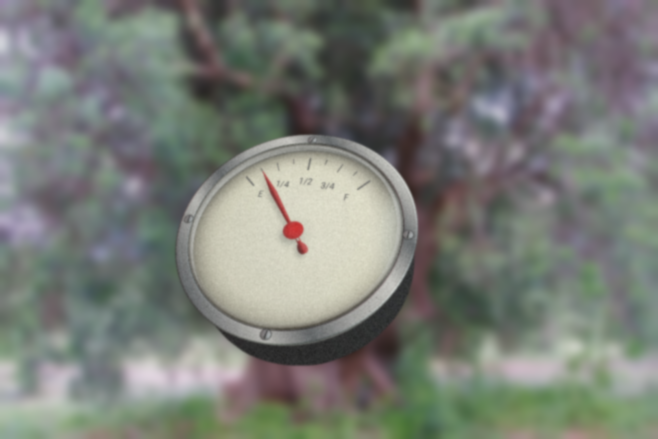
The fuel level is 0.125
